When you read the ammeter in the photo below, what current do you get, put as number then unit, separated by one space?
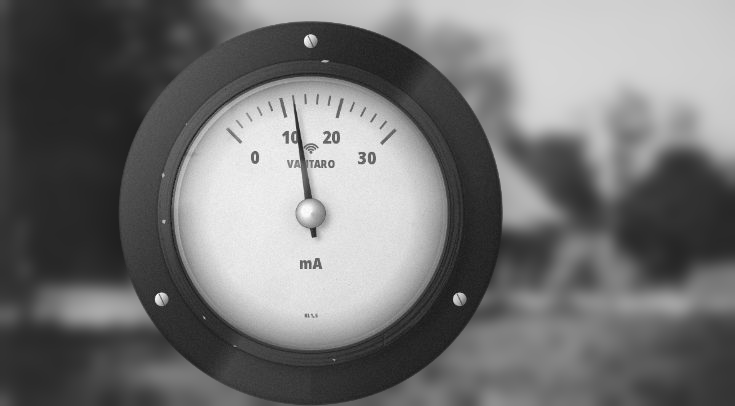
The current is 12 mA
